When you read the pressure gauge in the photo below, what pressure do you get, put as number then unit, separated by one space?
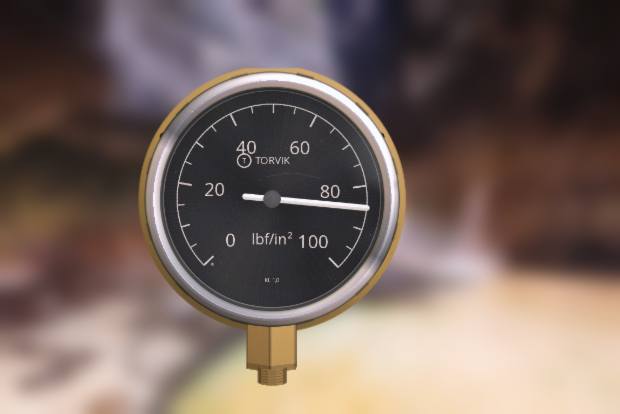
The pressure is 85 psi
